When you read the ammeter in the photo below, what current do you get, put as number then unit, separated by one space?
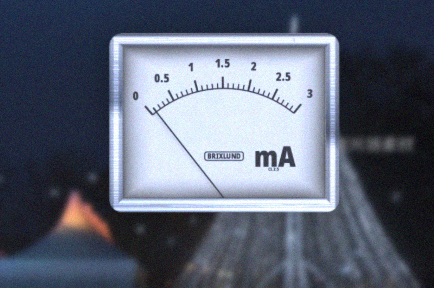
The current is 0.1 mA
